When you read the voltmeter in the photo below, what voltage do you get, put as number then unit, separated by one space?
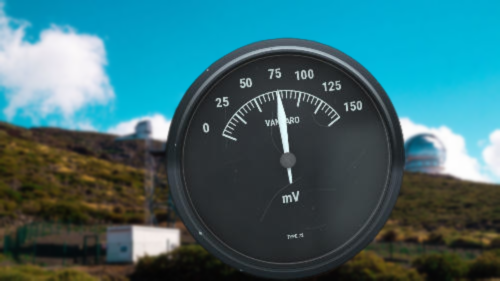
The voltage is 75 mV
